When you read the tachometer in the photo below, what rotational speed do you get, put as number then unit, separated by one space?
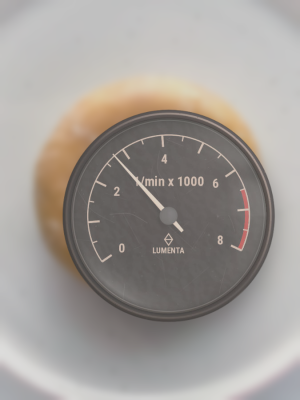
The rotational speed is 2750 rpm
